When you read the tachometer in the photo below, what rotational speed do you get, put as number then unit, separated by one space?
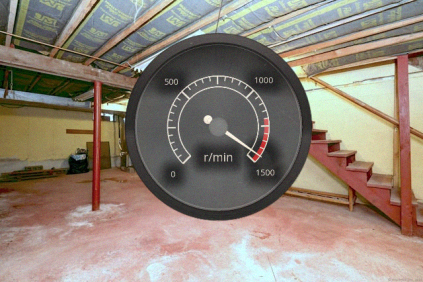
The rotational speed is 1450 rpm
